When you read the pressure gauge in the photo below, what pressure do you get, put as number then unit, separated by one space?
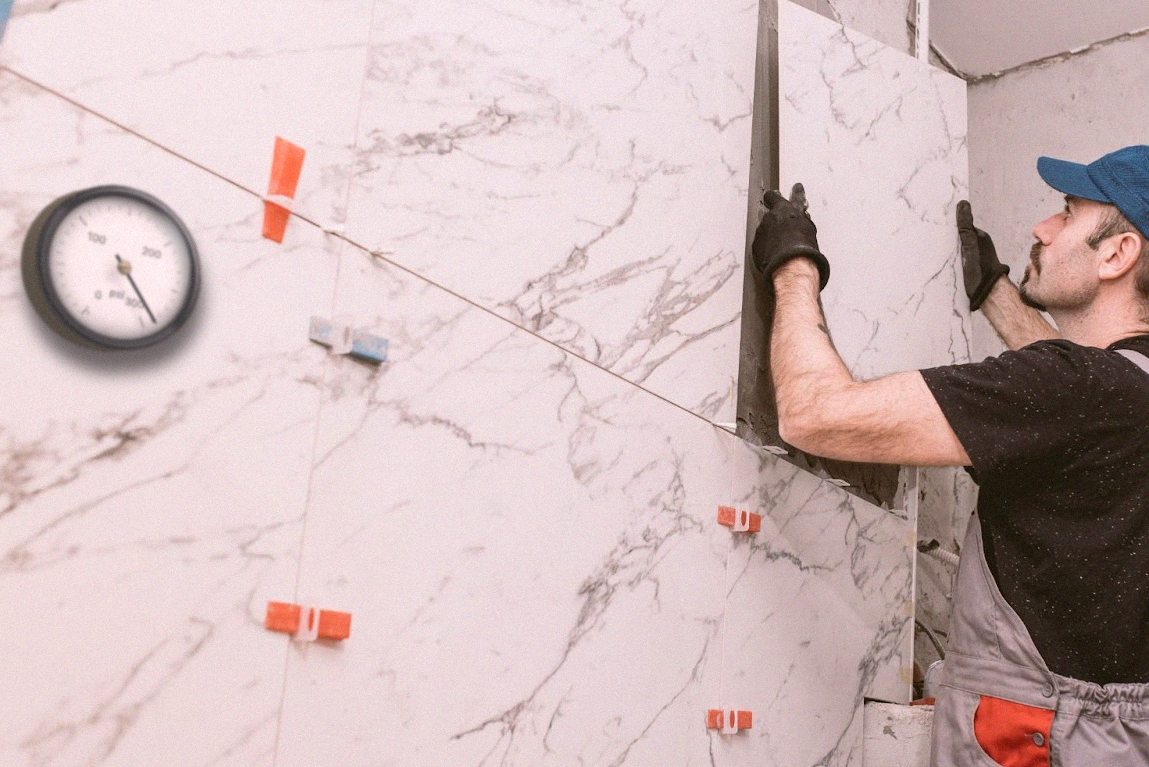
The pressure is 290 psi
